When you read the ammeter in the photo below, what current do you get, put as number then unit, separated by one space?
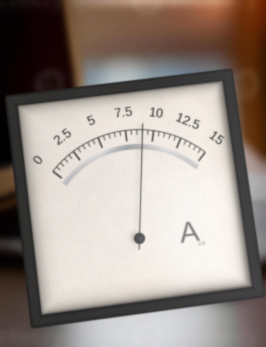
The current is 9 A
